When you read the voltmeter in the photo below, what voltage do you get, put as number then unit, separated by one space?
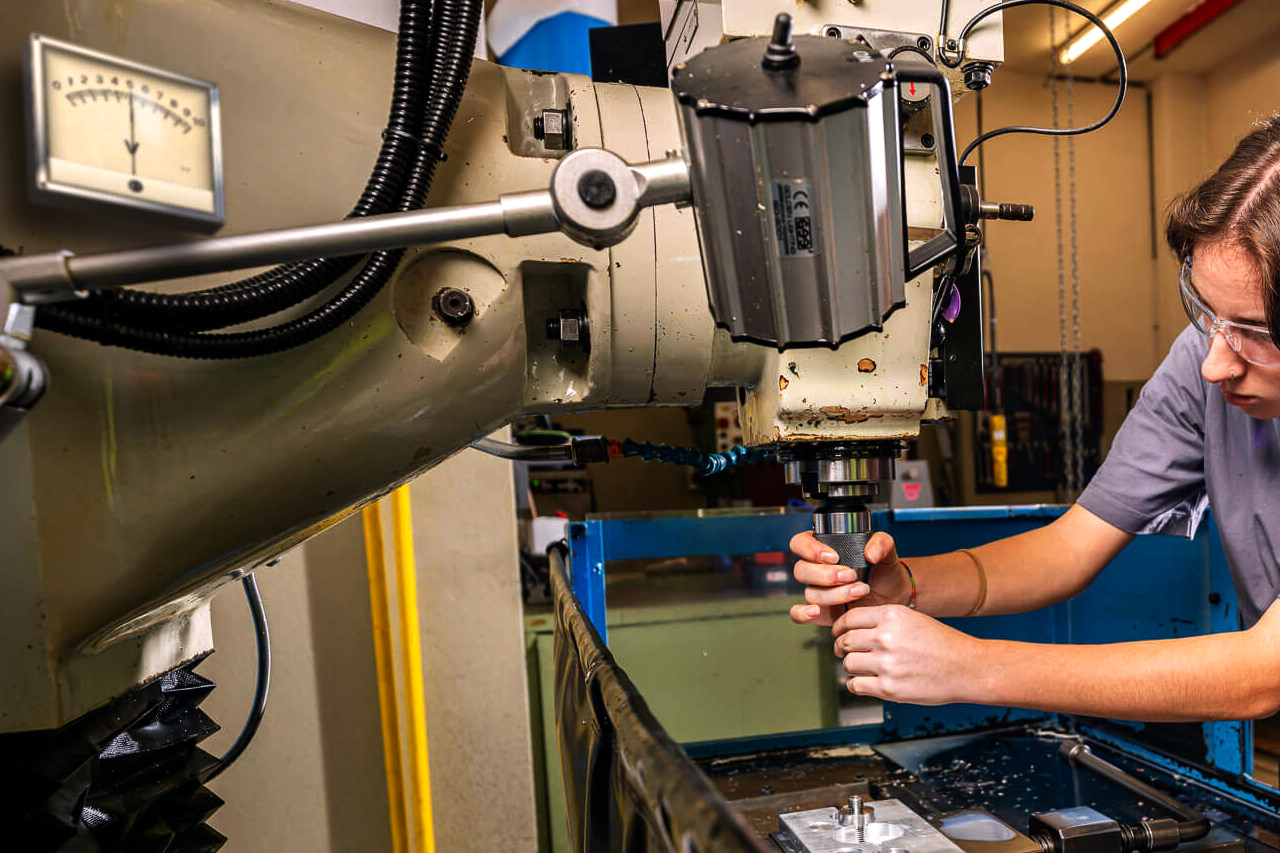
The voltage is 5 V
